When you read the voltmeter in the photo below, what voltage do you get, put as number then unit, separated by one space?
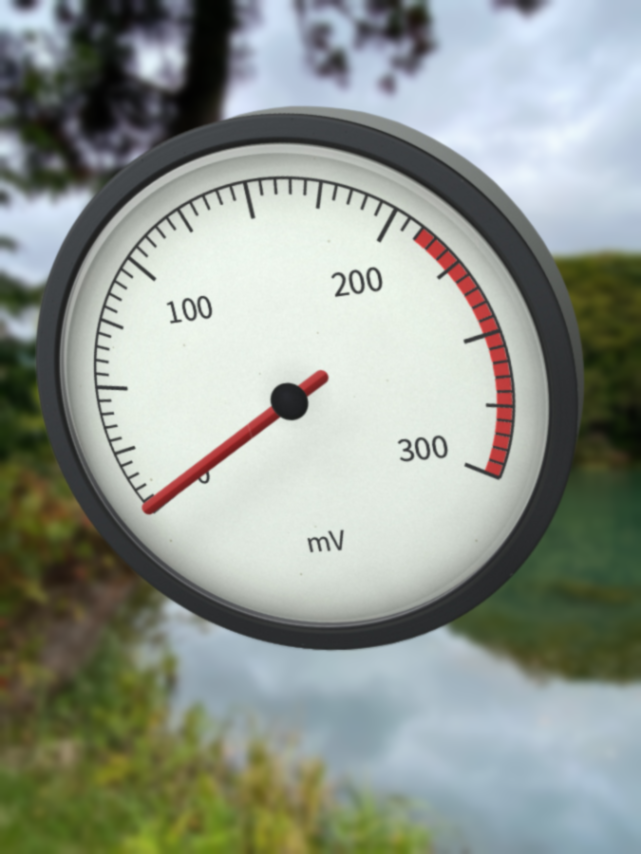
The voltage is 2.5 mV
